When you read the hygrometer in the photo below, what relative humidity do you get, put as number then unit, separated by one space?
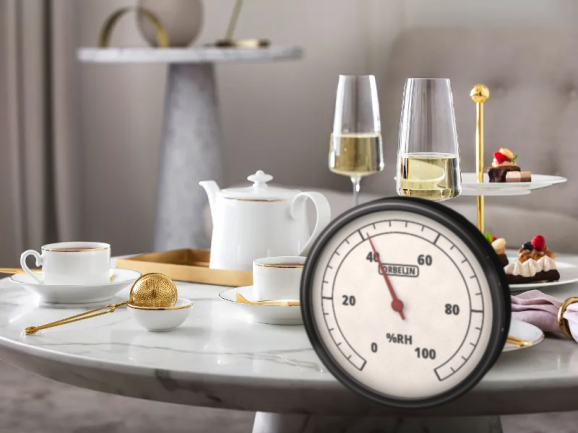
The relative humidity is 42 %
